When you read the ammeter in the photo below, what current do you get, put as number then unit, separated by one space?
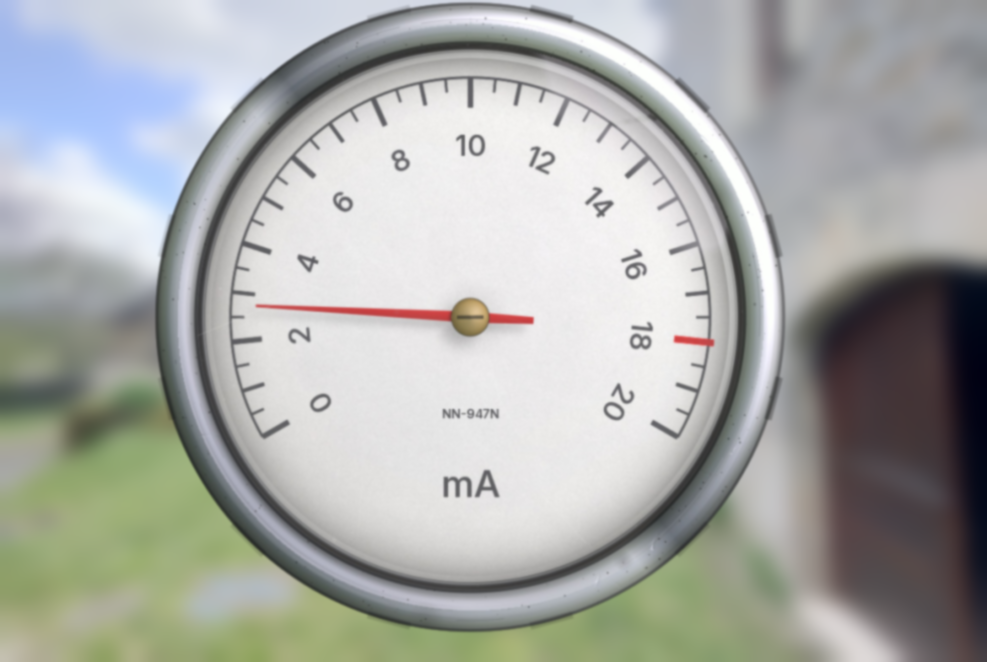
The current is 2.75 mA
